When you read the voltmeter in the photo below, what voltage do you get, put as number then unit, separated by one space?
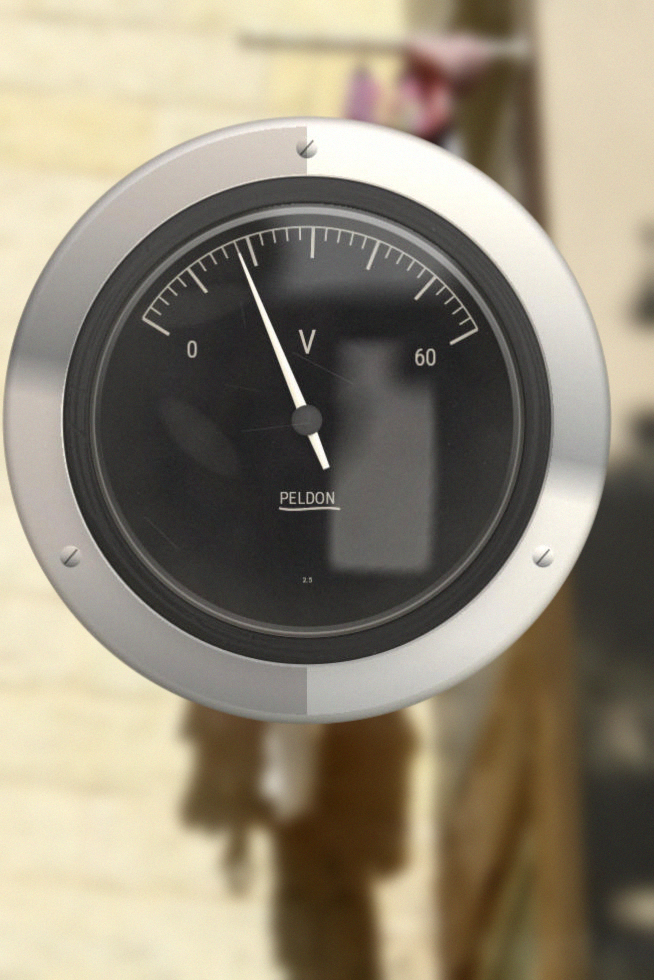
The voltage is 18 V
